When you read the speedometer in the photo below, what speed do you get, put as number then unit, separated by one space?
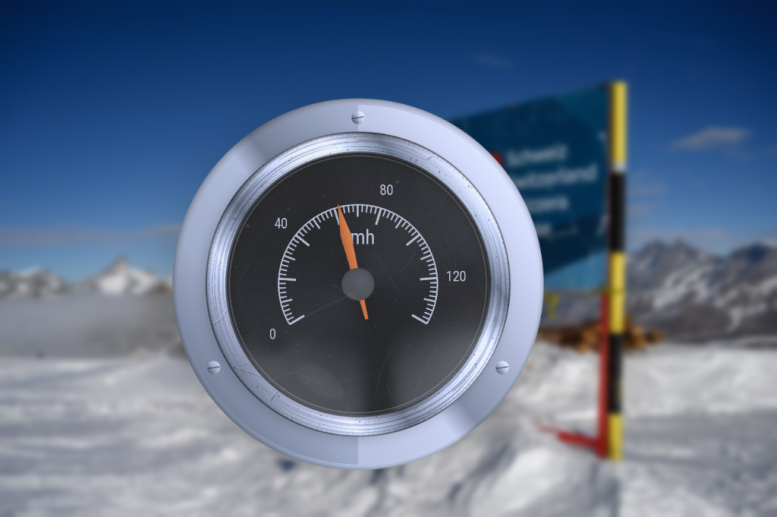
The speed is 62 km/h
